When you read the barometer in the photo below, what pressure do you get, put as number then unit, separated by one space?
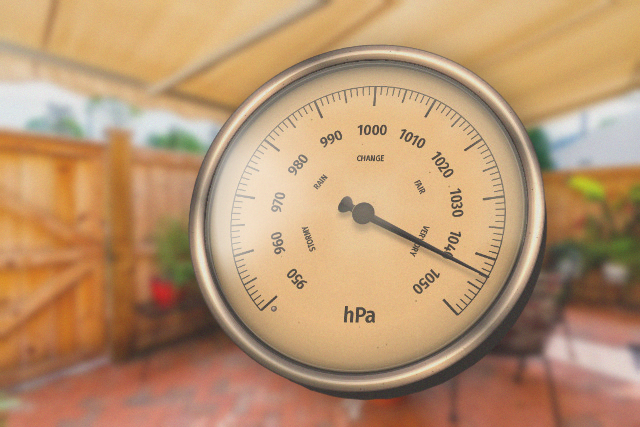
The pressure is 1043 hPa
